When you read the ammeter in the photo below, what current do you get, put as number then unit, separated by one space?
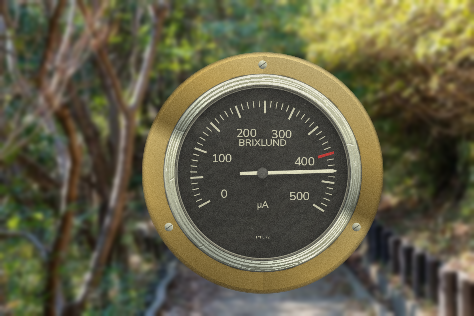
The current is 430 µA
